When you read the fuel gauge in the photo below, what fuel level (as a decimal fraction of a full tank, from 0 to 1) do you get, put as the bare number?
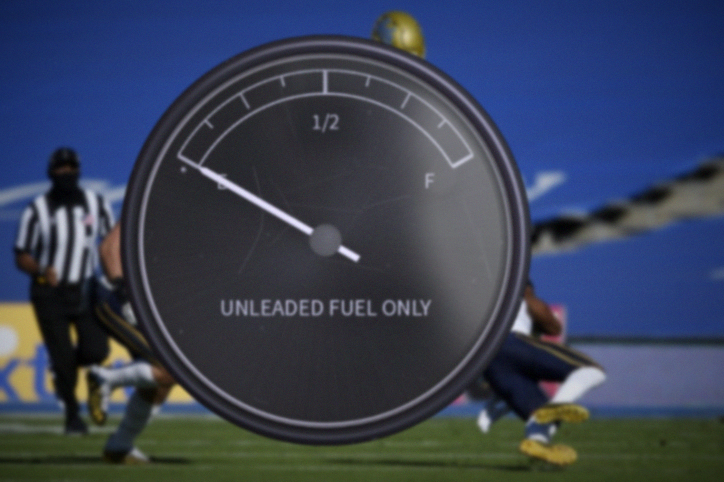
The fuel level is 0
